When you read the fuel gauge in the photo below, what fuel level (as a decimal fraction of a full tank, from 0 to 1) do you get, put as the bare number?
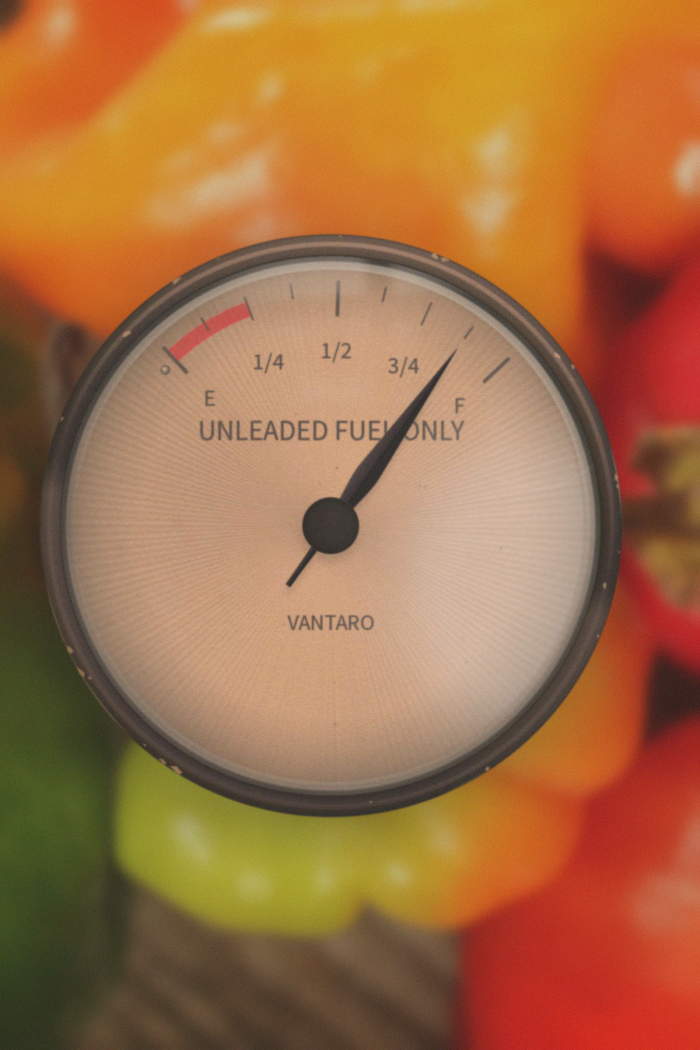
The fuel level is 0.875
